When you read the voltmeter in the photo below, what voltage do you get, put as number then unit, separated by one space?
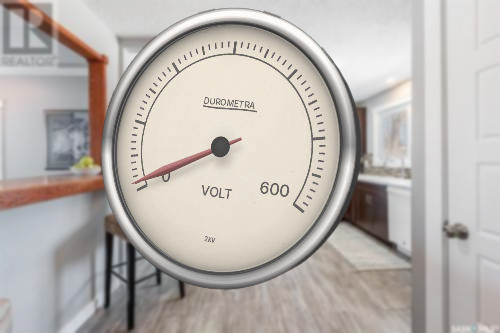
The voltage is 10 V
